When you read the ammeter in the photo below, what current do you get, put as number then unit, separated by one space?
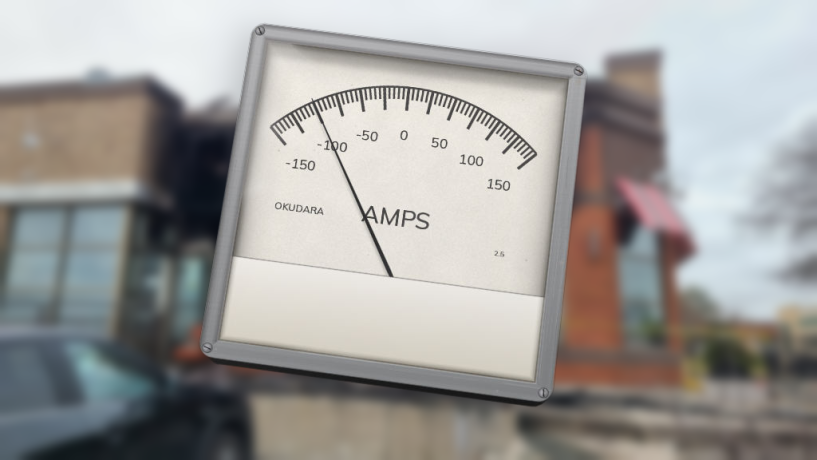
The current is -100 A
